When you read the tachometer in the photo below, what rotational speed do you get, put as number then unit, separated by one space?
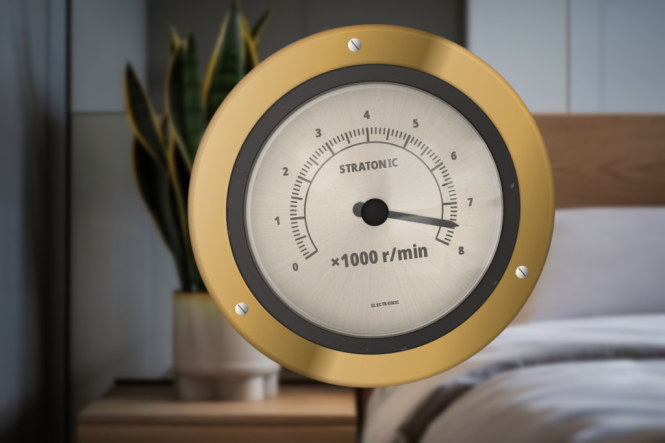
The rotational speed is 7500 rpm
